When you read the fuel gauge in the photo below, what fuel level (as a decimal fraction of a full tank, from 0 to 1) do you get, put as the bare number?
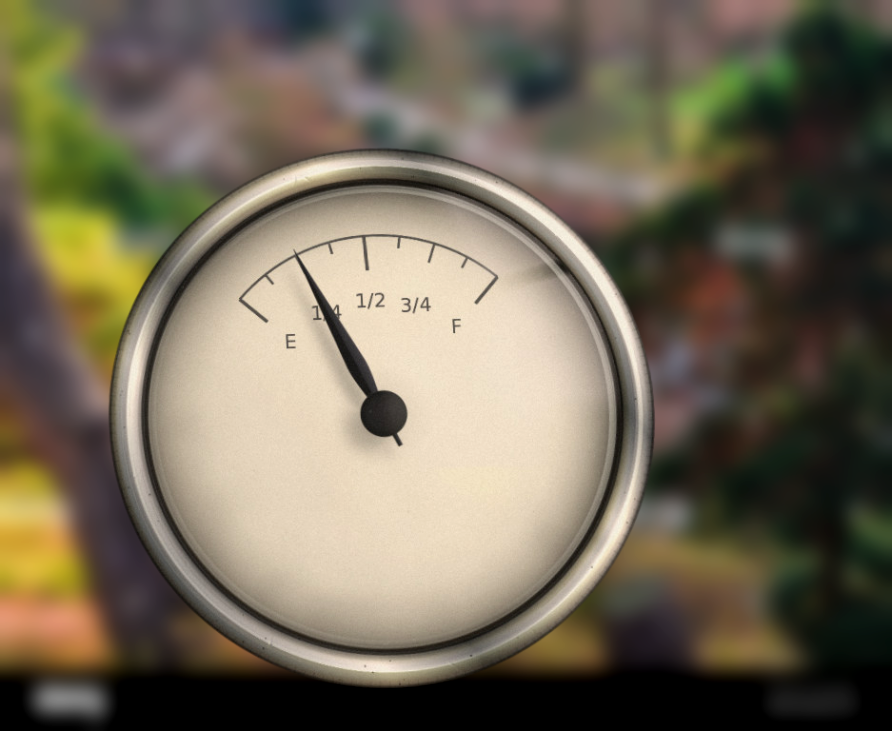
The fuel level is 0.25
